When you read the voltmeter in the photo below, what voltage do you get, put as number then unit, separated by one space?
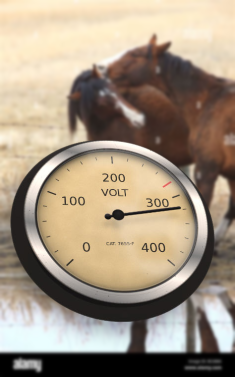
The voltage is 320 V
